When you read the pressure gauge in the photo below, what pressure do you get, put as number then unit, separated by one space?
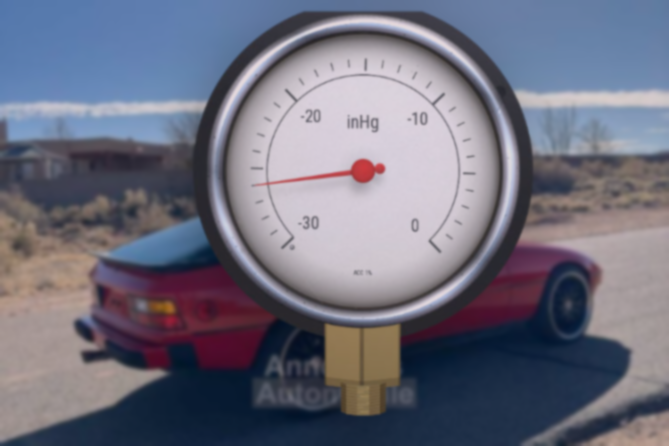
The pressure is -26 inHg
